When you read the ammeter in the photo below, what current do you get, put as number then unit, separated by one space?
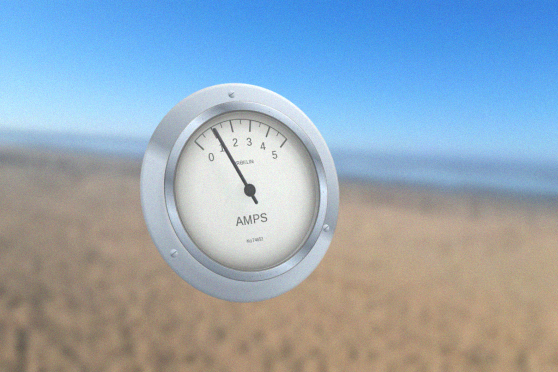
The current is 1 A
